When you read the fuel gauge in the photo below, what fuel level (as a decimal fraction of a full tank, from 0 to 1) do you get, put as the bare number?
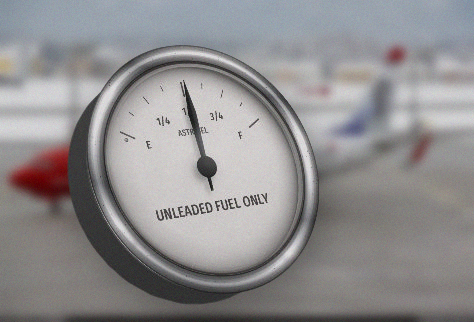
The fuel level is 0.5
